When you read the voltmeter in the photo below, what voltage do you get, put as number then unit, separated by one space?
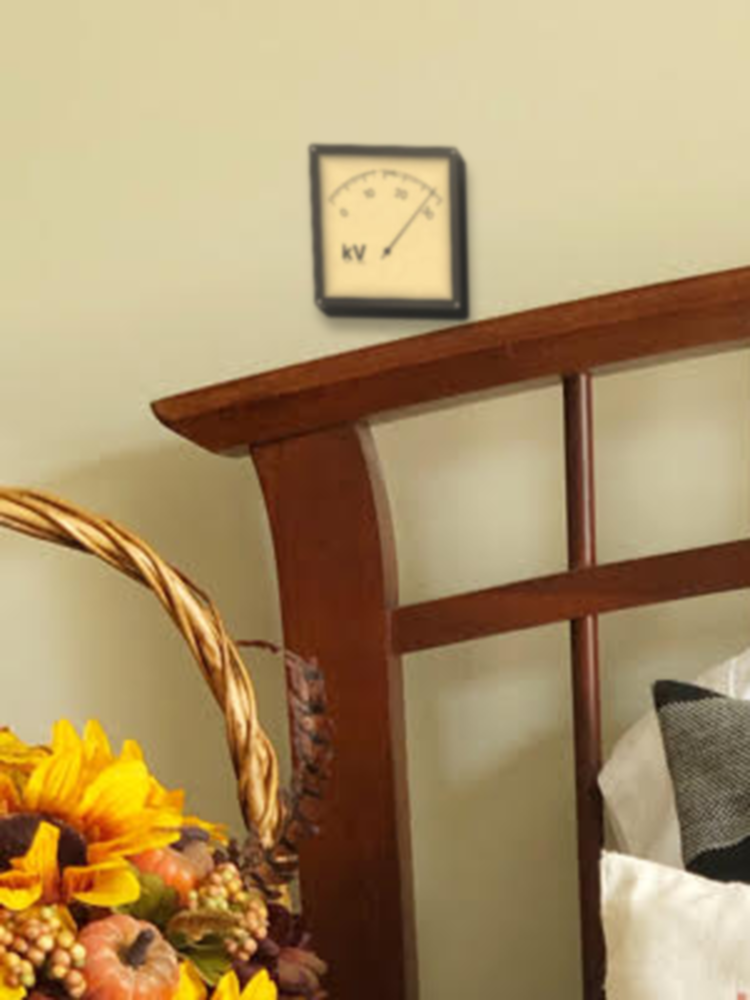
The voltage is 27.5 kV
